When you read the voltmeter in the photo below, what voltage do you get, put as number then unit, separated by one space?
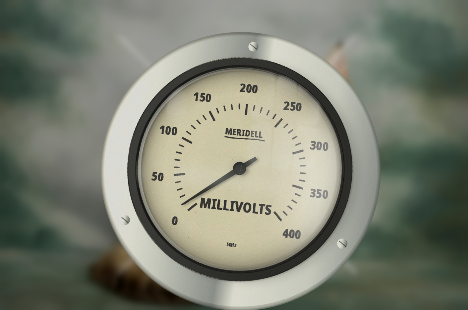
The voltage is 10 mV
